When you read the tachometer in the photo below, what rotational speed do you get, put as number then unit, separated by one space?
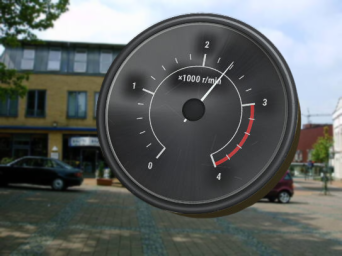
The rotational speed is 2400 rpm
